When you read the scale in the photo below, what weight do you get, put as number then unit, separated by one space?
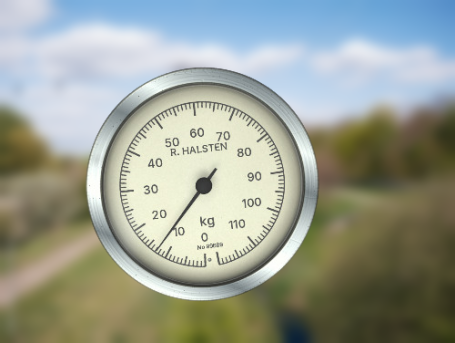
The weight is 13 kg
